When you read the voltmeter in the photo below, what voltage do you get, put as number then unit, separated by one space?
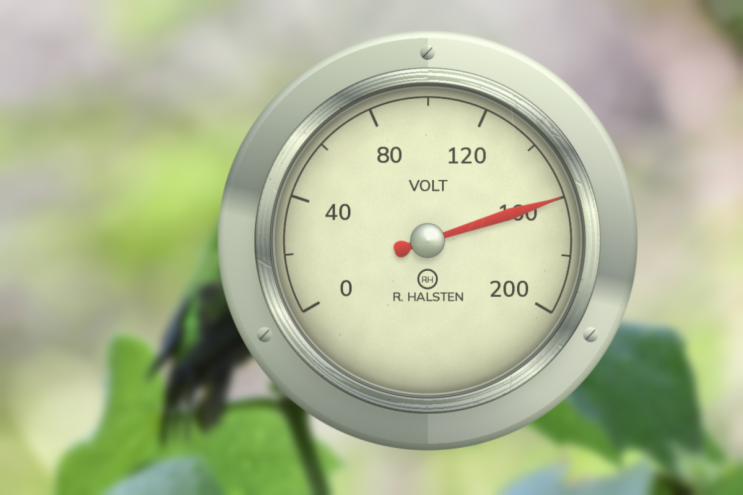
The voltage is 160 V
